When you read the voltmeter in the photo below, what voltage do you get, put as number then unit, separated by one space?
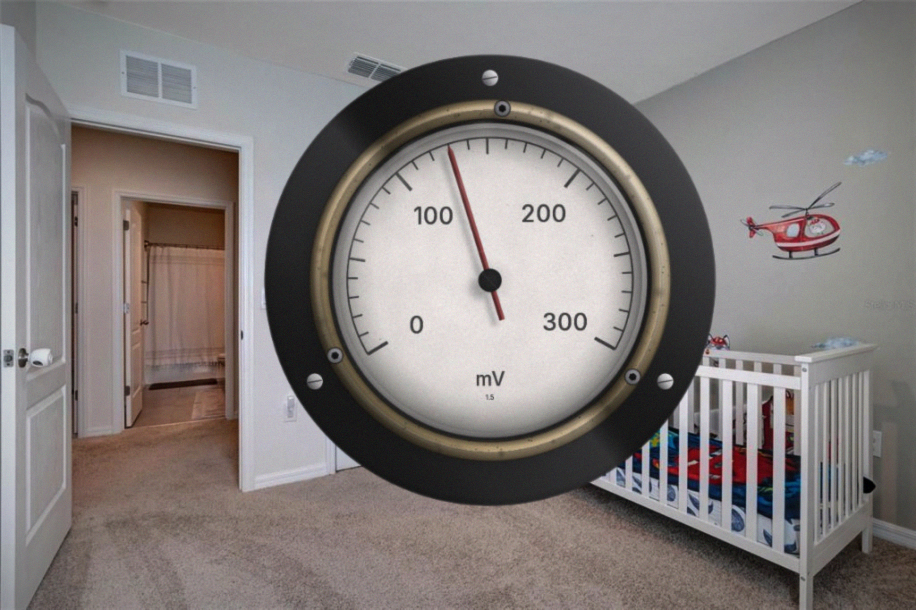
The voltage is 130 mV
